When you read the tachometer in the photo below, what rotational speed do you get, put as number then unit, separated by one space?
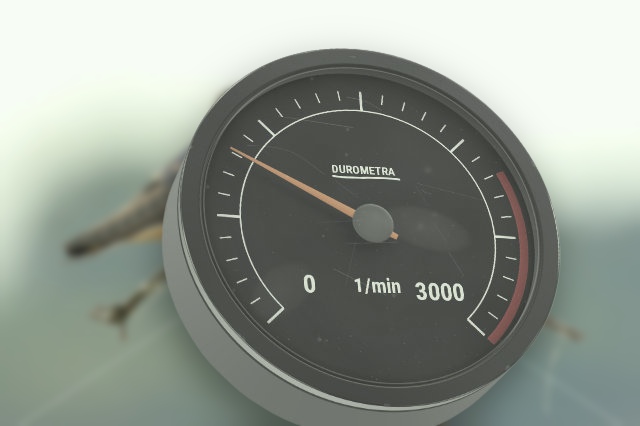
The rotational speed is 800 rpm
